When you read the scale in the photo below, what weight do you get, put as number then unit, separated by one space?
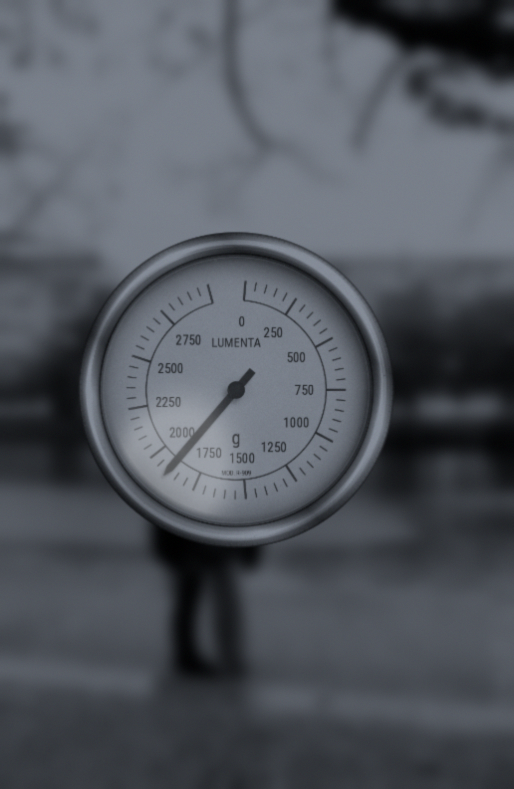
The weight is 1900 g
